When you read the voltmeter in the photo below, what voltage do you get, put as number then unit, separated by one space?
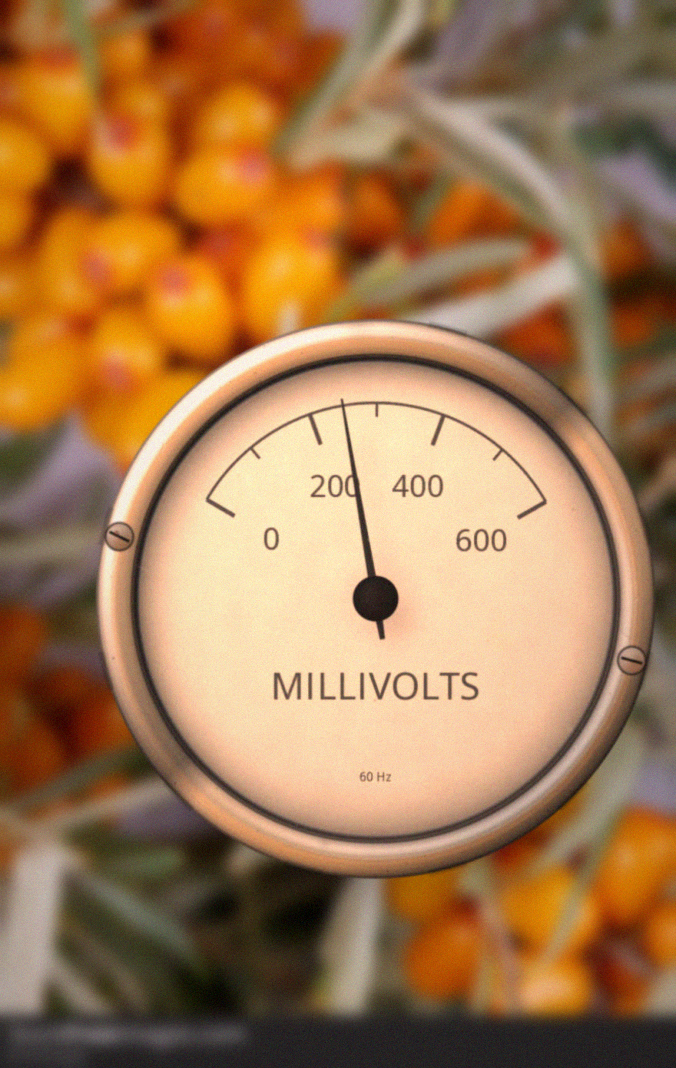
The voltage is 250 mV
